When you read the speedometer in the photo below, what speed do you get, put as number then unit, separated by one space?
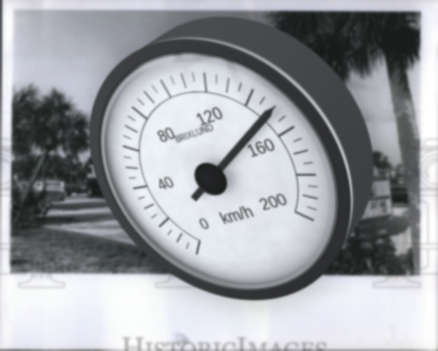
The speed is 150 km/h
